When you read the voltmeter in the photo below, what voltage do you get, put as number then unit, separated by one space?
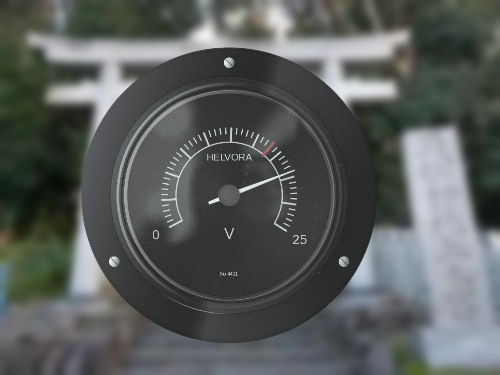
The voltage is 19.5 V
